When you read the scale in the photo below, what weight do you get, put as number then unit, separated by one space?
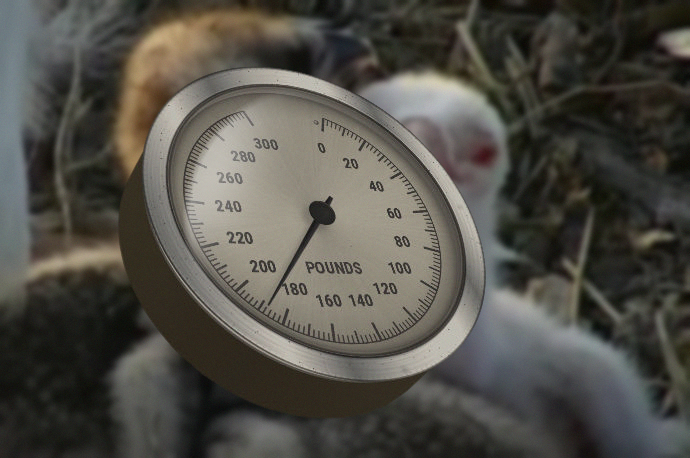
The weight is 188 lb
